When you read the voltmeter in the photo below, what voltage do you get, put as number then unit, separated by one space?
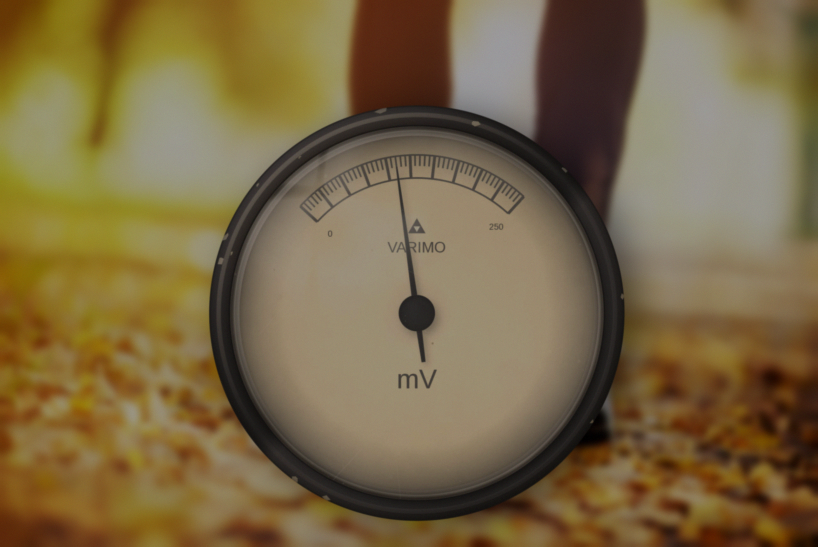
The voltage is 110 mV
